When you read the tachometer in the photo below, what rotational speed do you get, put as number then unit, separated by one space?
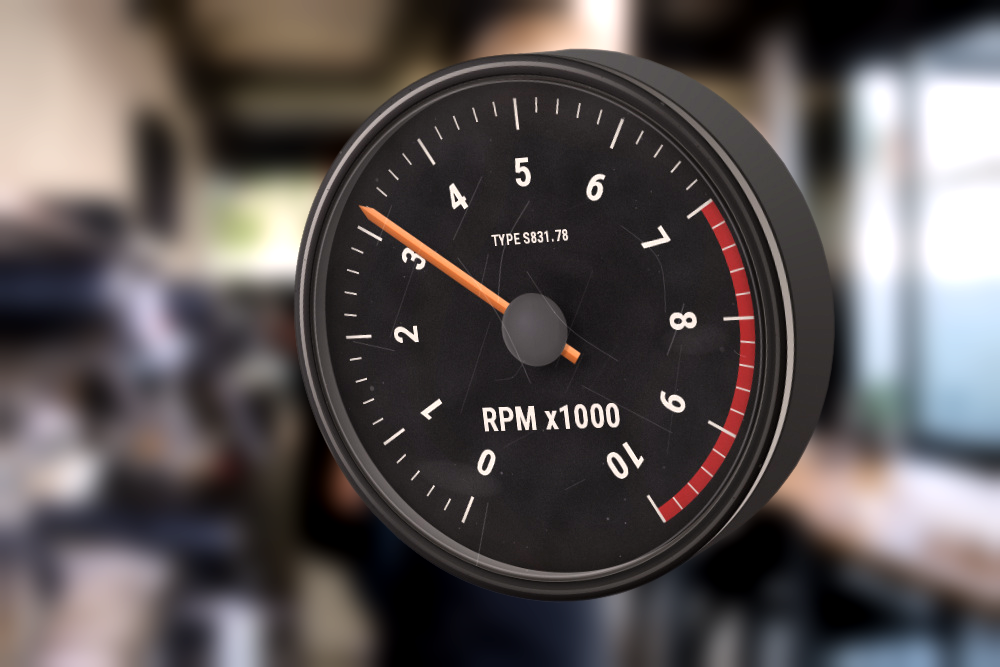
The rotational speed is 3200 rpm
